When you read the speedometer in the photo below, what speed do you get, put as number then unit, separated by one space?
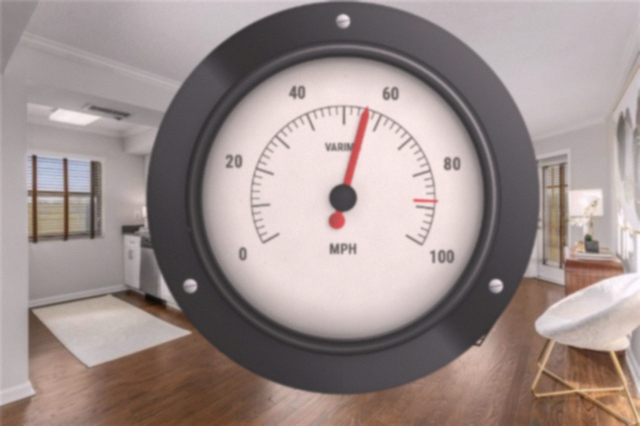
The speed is 56 mph
